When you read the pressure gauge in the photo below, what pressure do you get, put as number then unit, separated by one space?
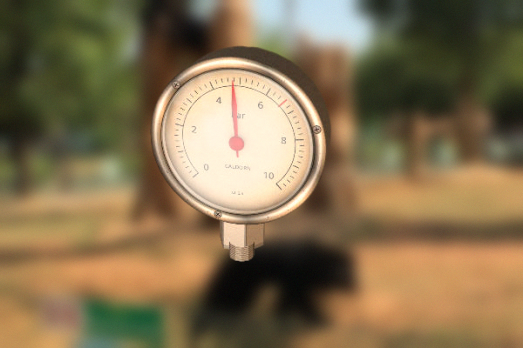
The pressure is 4.8 bar
